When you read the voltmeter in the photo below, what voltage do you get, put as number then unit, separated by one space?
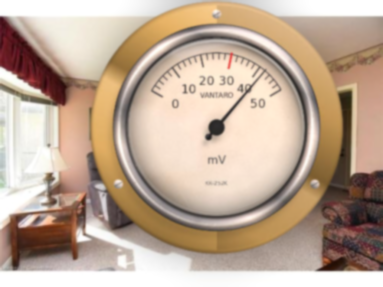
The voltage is 42 mV
